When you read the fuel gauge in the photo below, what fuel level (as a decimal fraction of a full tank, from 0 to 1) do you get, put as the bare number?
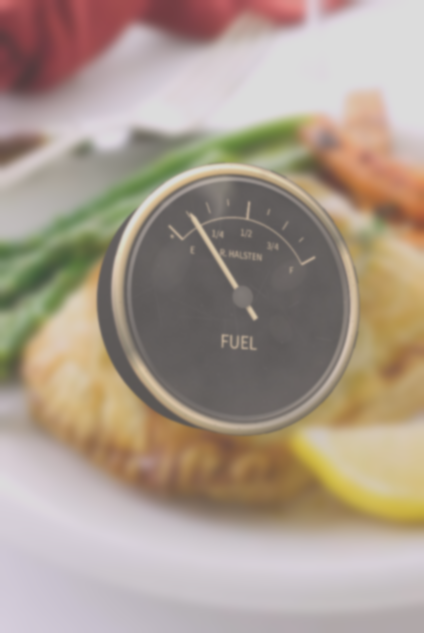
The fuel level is 0.125
